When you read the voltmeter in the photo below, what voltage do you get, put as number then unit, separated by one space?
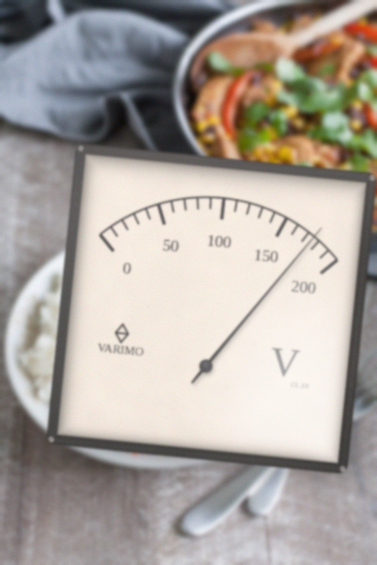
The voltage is 175 V
